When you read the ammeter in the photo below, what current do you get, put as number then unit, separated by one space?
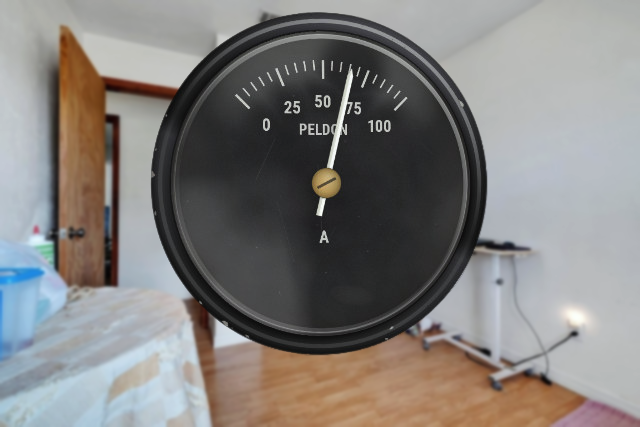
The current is 65 A
